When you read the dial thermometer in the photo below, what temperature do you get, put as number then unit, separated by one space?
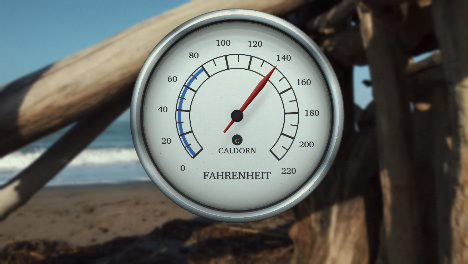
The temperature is 140 °F
